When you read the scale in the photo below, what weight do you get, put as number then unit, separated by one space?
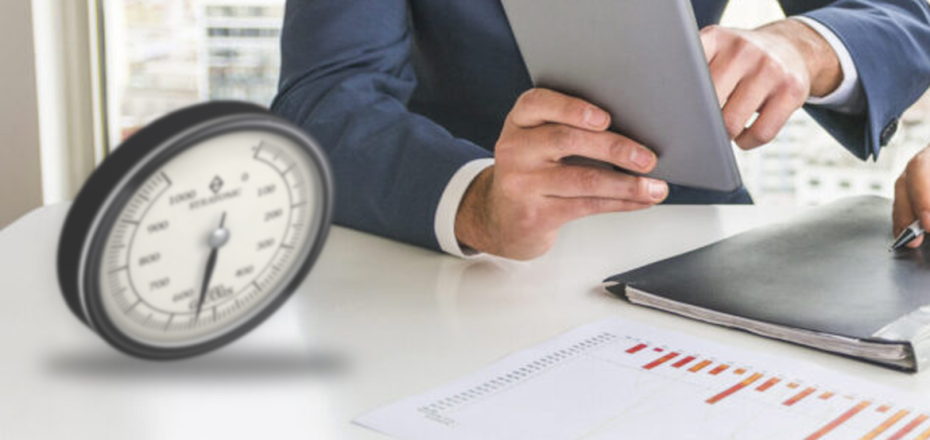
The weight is 550 g
